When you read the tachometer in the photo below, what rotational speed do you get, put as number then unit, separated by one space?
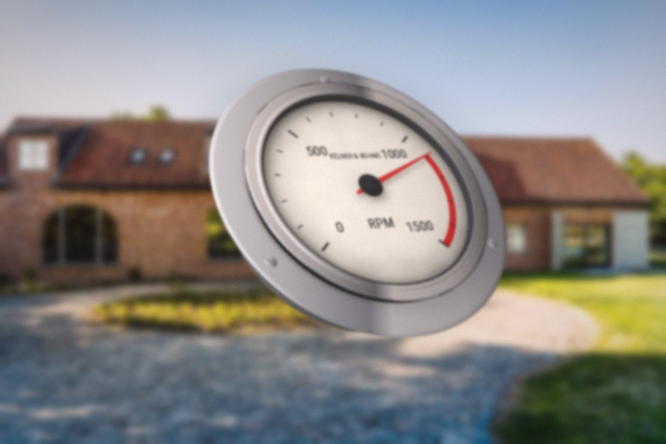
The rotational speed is 1100 rpm
